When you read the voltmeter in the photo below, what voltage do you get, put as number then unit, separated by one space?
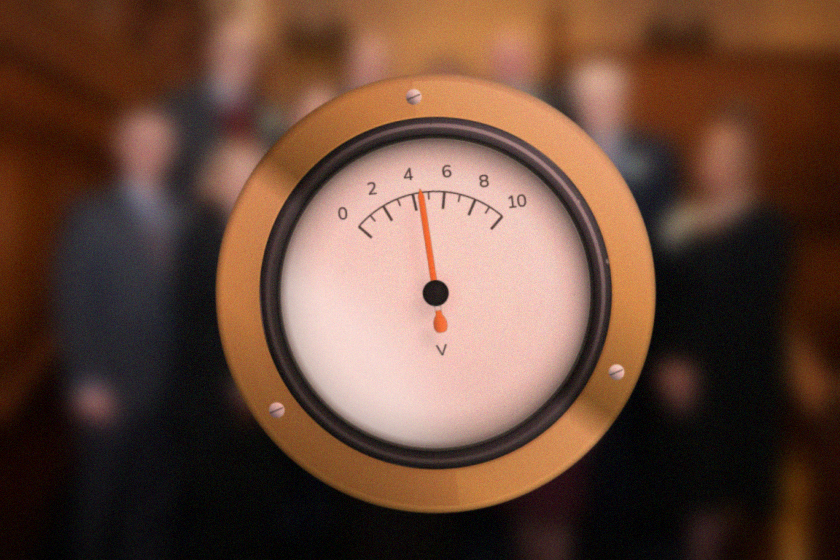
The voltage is 4.5 V
